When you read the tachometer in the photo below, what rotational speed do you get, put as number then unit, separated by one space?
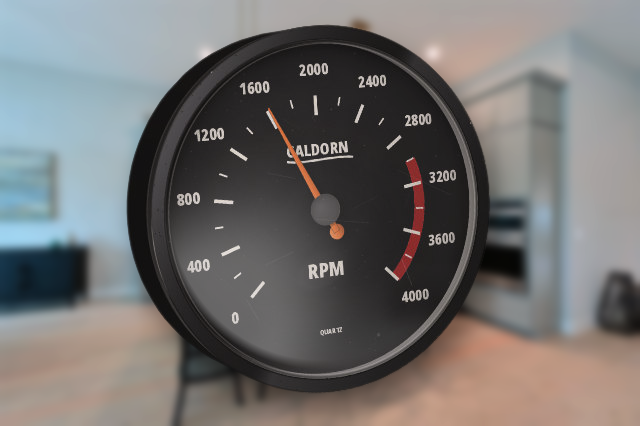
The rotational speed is 1600 rpm
